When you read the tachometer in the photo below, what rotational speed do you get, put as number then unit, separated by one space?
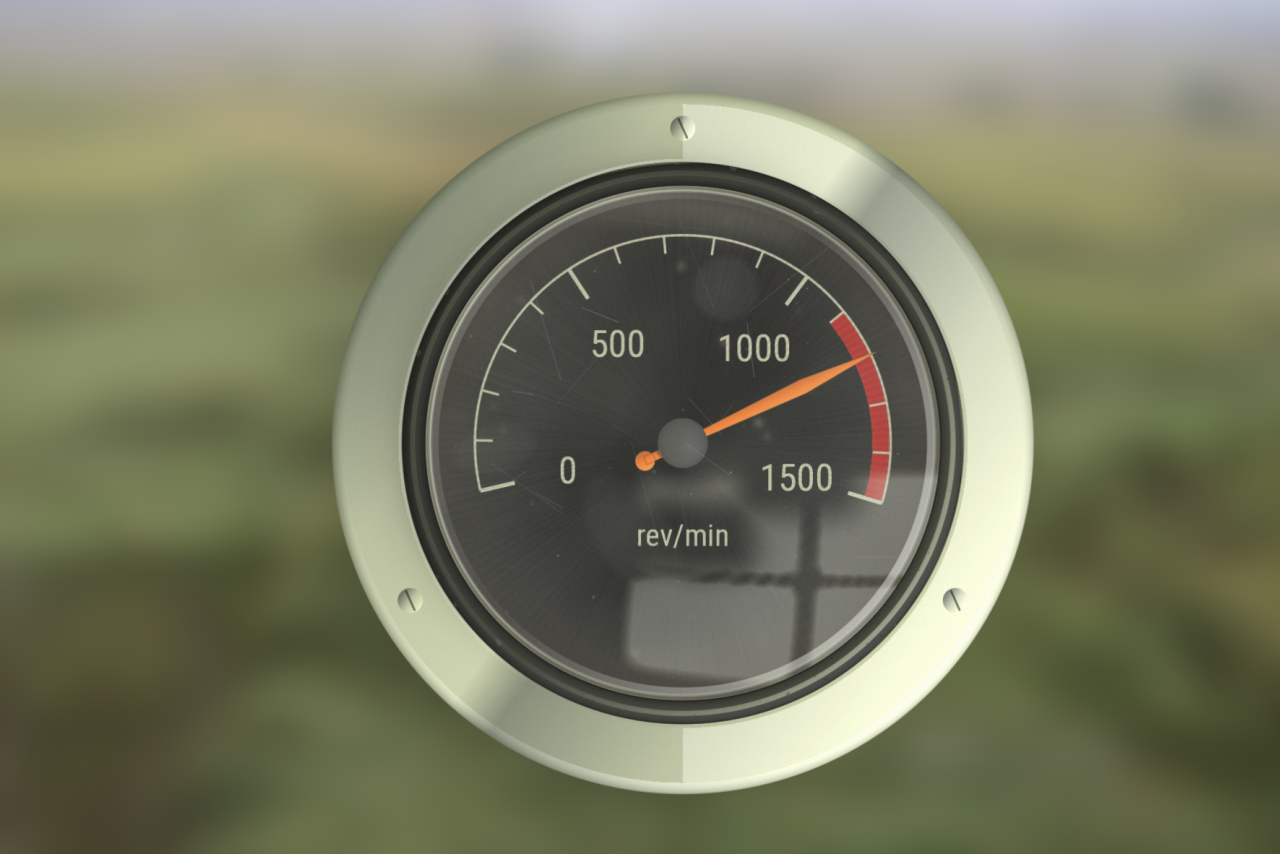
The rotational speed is 1200 rpm
